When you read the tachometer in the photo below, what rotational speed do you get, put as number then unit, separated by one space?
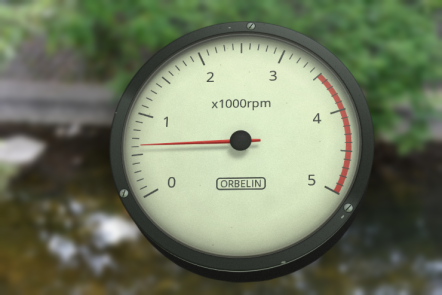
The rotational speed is 600 rpm
